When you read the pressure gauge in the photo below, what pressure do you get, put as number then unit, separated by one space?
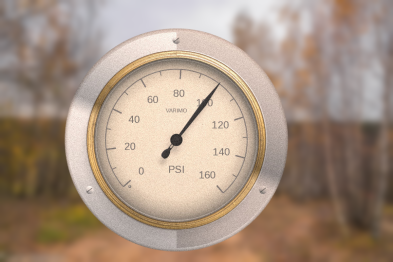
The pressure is 100 psi
